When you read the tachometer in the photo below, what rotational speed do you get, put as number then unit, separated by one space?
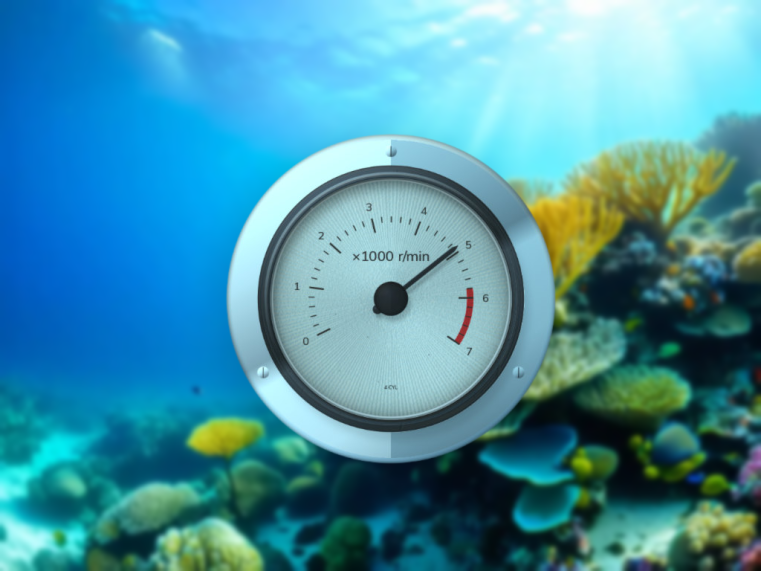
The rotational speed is 4900 rpm
